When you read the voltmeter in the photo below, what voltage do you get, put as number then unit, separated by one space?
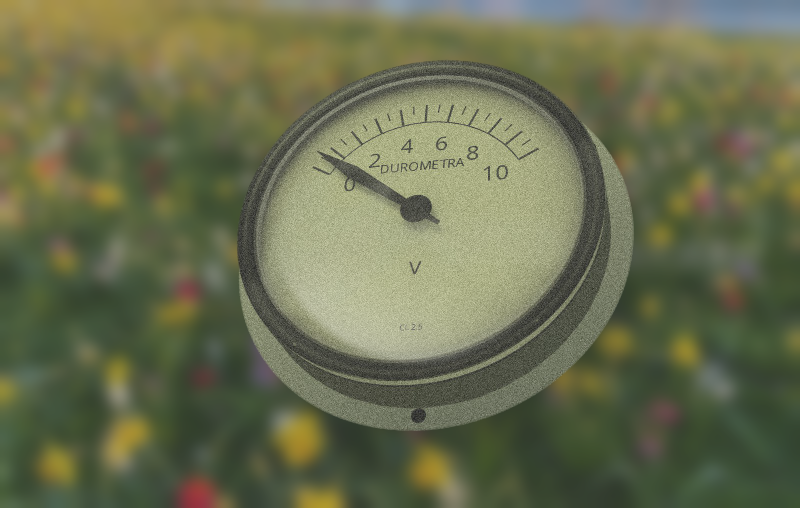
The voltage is 0.5 V
